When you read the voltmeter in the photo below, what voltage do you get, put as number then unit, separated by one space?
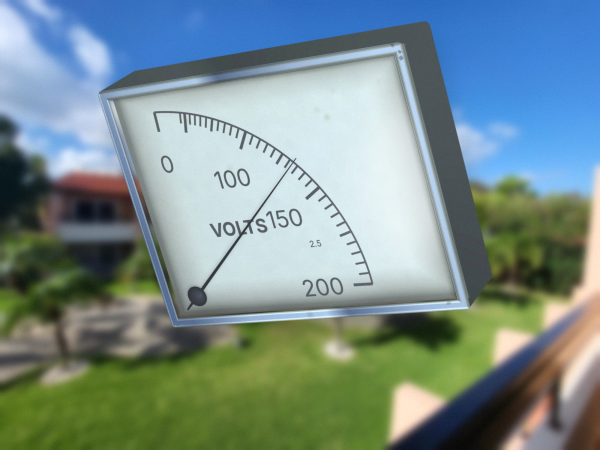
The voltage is 132.5 V
